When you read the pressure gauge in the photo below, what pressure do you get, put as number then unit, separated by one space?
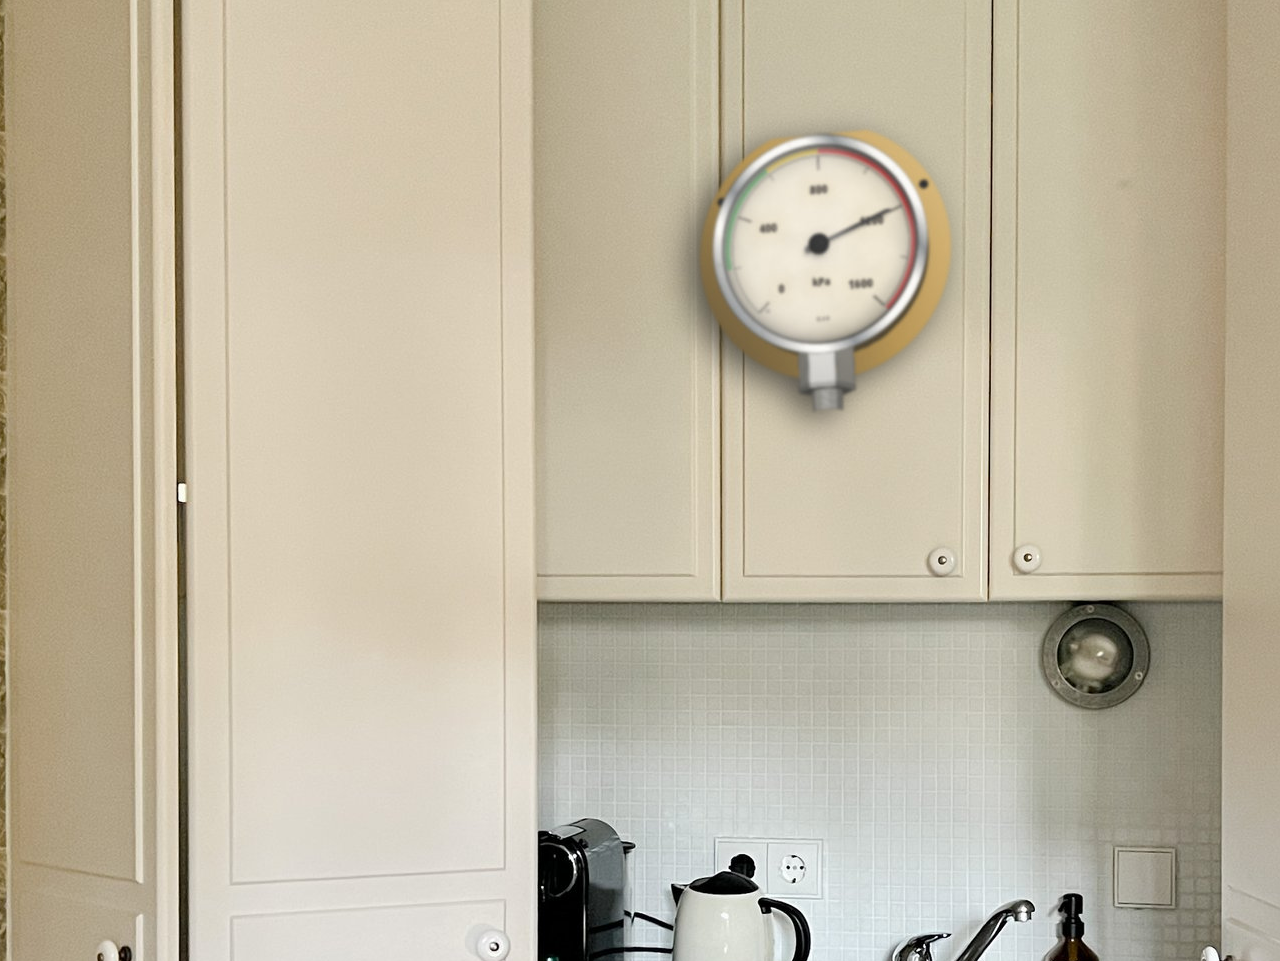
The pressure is 1200 kPa
